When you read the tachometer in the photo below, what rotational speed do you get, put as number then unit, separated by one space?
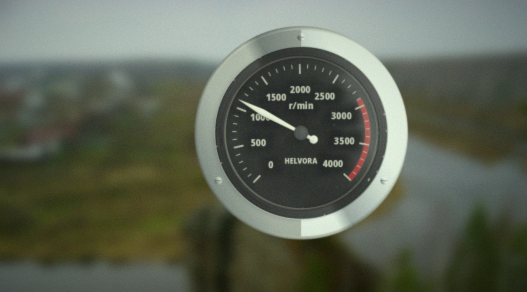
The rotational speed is 1100 rpm
